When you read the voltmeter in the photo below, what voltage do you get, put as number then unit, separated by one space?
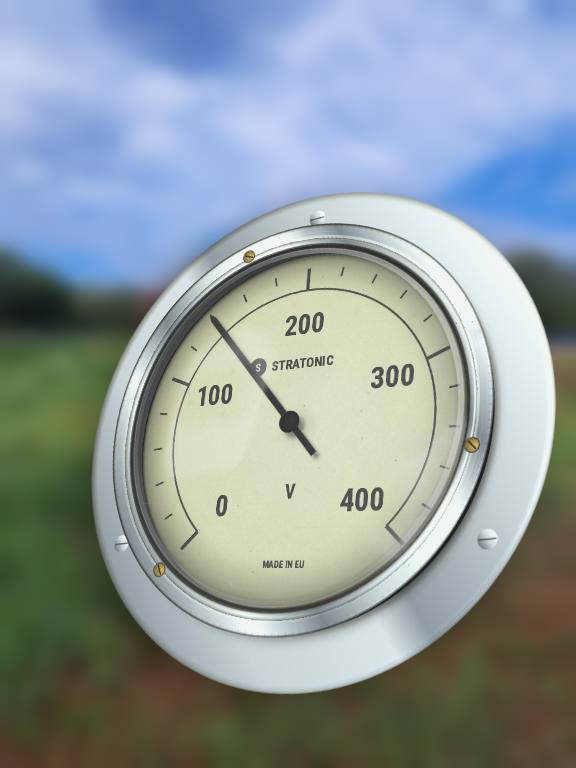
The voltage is 140 V
